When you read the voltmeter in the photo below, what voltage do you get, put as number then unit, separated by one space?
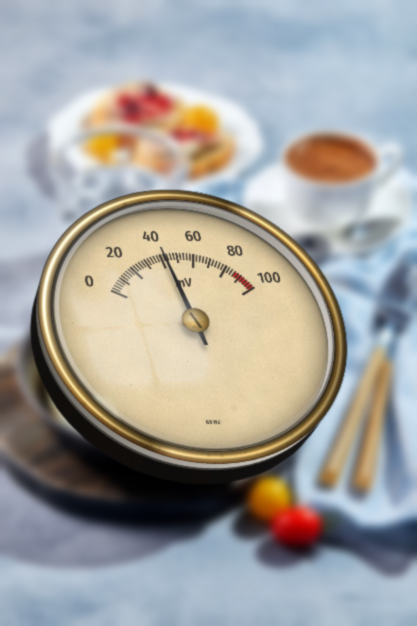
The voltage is 40 mV
